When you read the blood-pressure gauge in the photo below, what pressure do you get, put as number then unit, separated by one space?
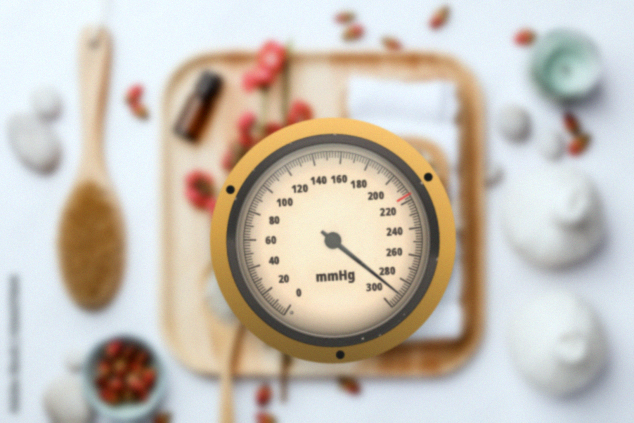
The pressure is 290 mmHg
